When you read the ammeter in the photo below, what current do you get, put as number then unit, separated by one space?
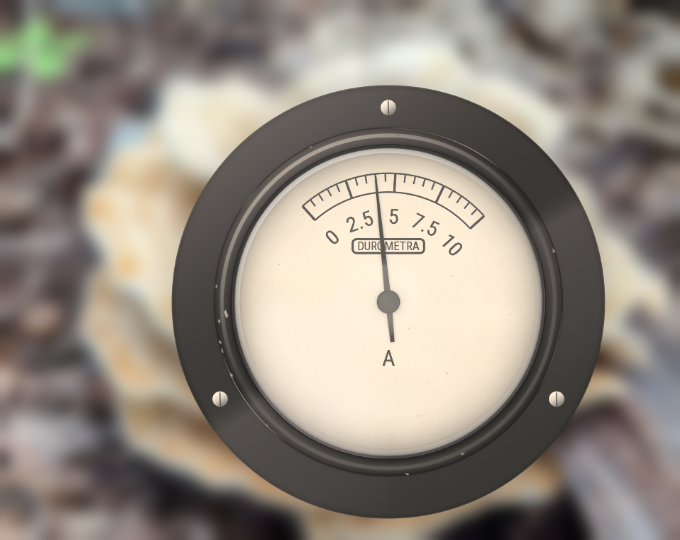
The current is 4 A
